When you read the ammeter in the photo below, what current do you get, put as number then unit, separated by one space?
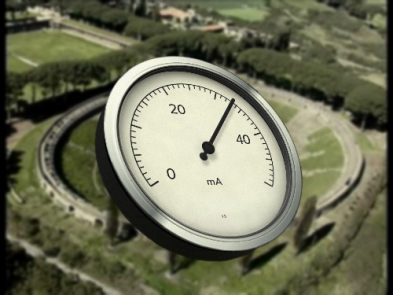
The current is 33 mA
